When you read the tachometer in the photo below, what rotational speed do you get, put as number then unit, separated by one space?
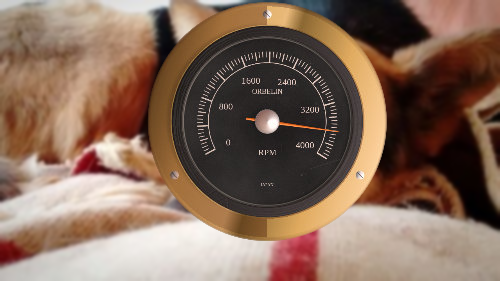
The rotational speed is 3600 rpm
